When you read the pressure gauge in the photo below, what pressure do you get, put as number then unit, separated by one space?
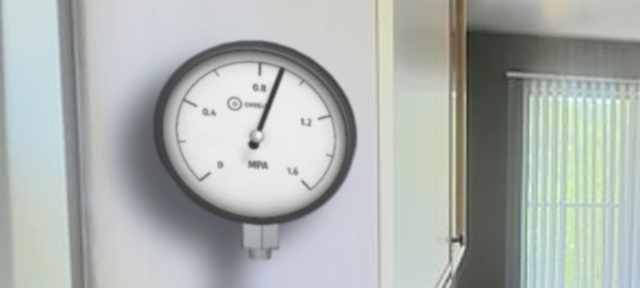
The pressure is 0.9 MPa
